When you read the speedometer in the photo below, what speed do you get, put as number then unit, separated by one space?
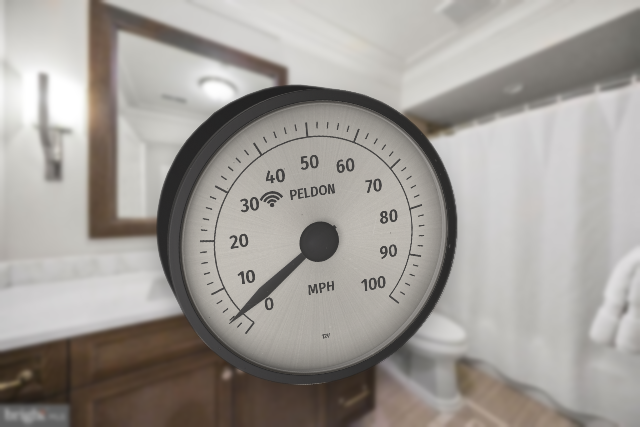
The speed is 4 mph
